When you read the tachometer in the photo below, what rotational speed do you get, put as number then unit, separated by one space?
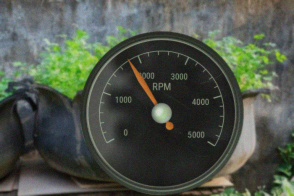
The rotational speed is 1800 rpm
